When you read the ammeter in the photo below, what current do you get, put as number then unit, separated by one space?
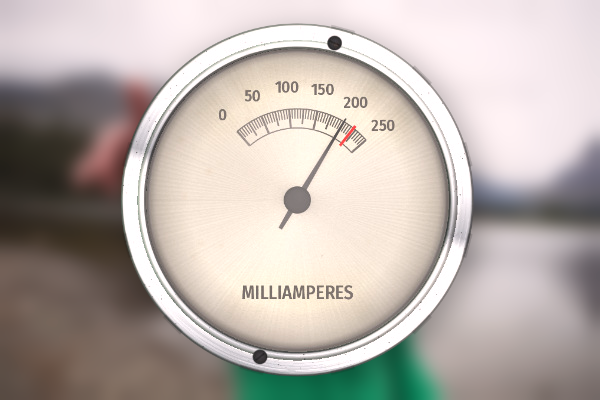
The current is 200 mA
